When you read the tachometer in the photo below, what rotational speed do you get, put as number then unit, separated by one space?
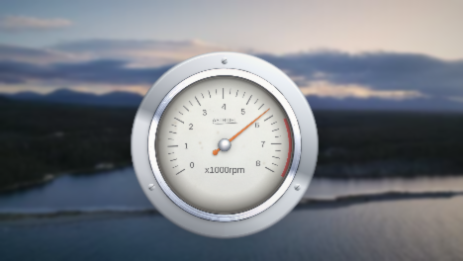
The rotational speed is 5750 rpm
